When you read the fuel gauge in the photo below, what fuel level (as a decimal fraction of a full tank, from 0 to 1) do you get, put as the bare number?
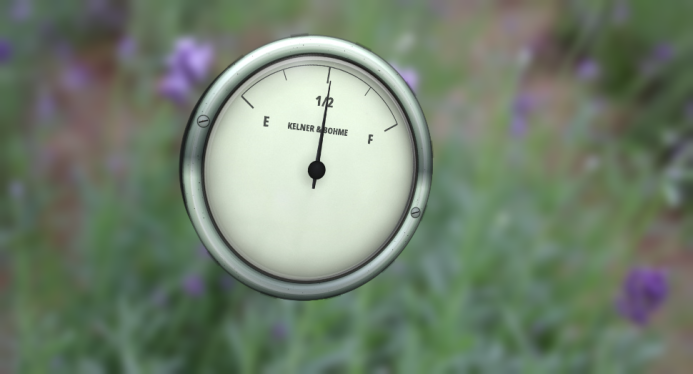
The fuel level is 0.5
